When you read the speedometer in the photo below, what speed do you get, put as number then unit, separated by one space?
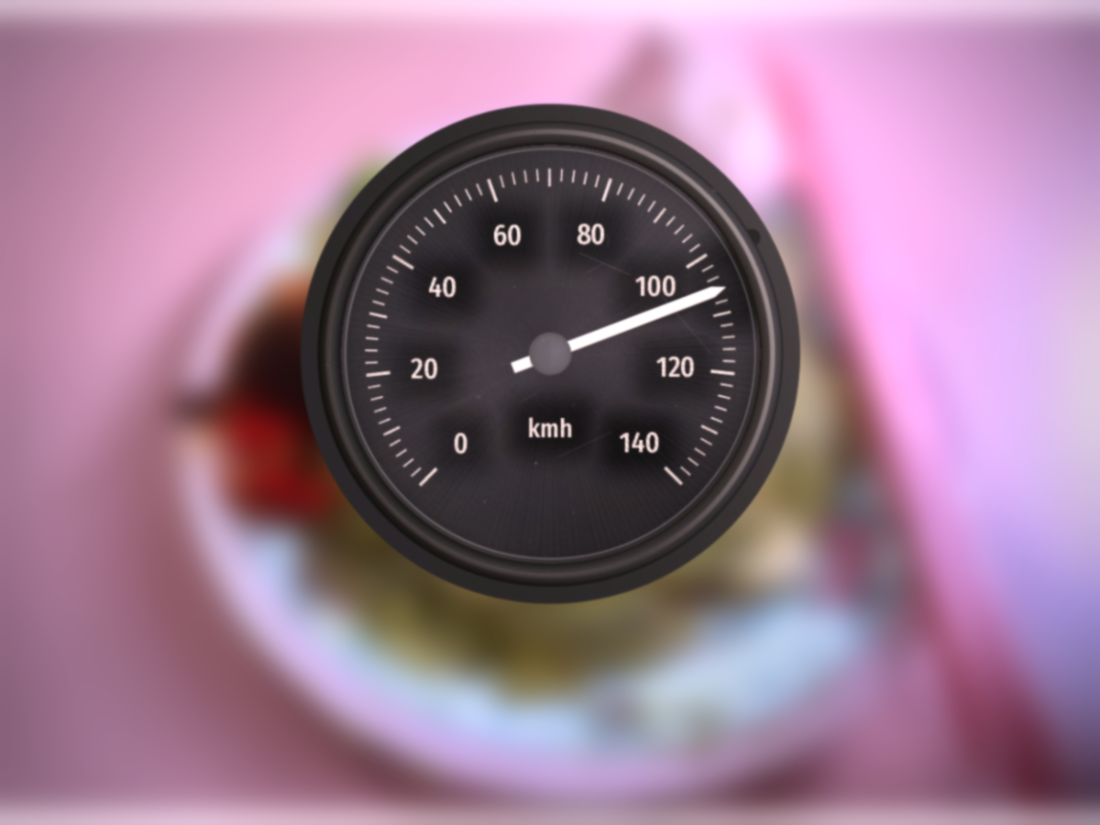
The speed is 106 km/h
